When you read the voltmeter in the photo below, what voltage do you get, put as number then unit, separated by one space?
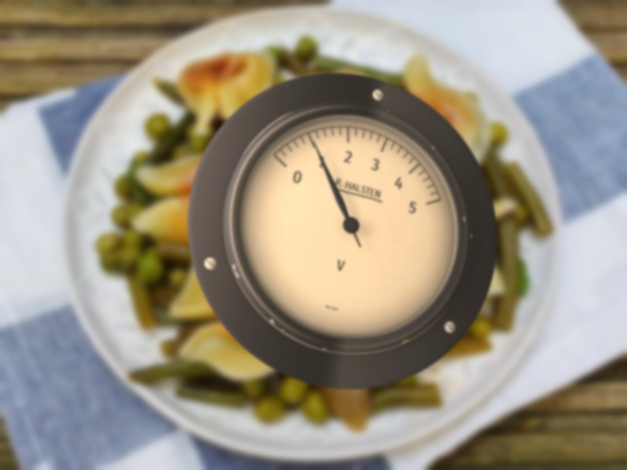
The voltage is 1 V
